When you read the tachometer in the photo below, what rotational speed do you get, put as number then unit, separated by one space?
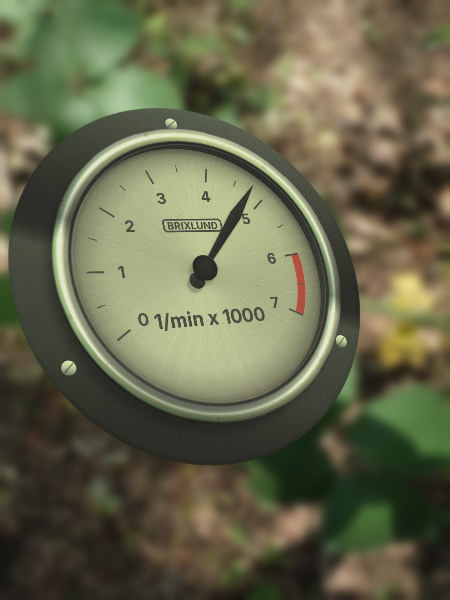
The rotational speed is 4750 rpm
